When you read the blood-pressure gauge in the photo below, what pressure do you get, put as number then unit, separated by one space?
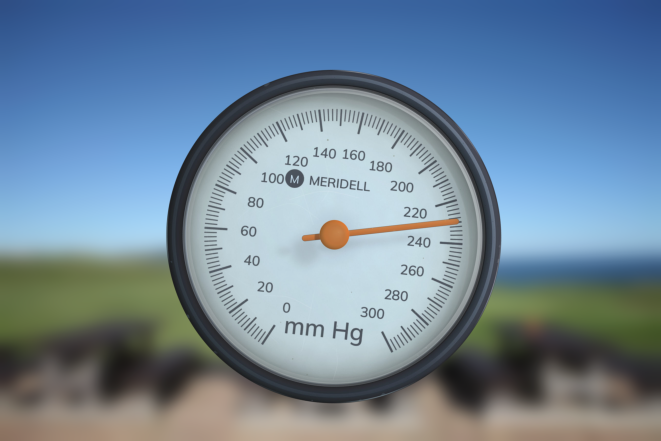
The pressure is 230 mmHg
